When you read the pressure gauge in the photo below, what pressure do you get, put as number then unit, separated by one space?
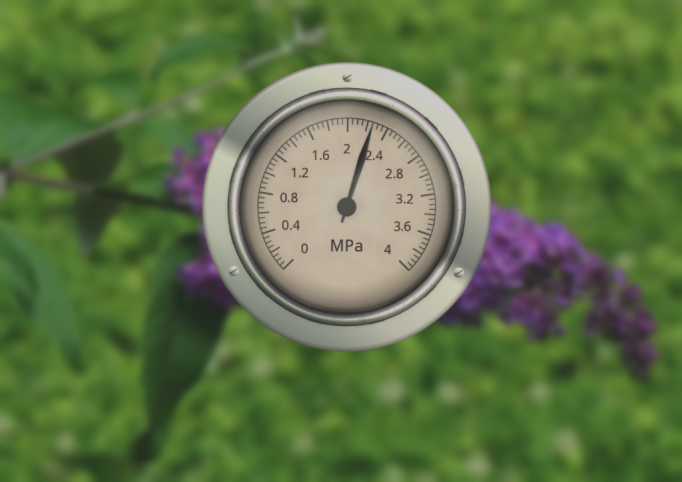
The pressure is 2.25 MPa
